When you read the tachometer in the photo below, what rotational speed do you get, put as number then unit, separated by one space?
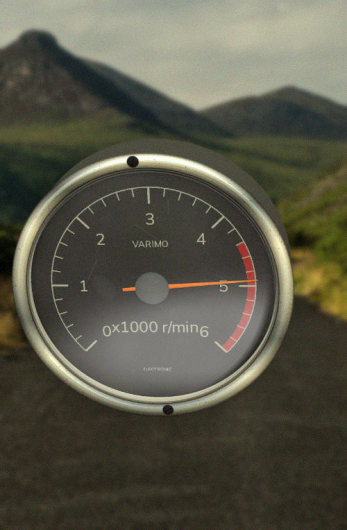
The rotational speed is 4900 rpm
